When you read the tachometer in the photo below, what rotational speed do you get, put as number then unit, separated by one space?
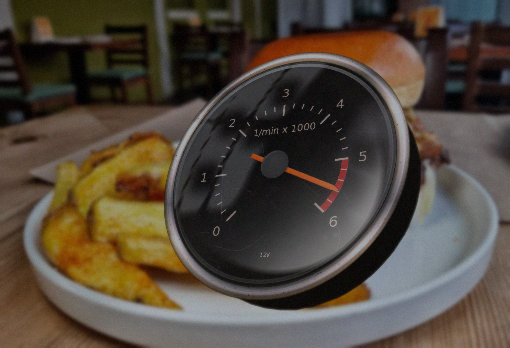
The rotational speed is 5600 rpm
